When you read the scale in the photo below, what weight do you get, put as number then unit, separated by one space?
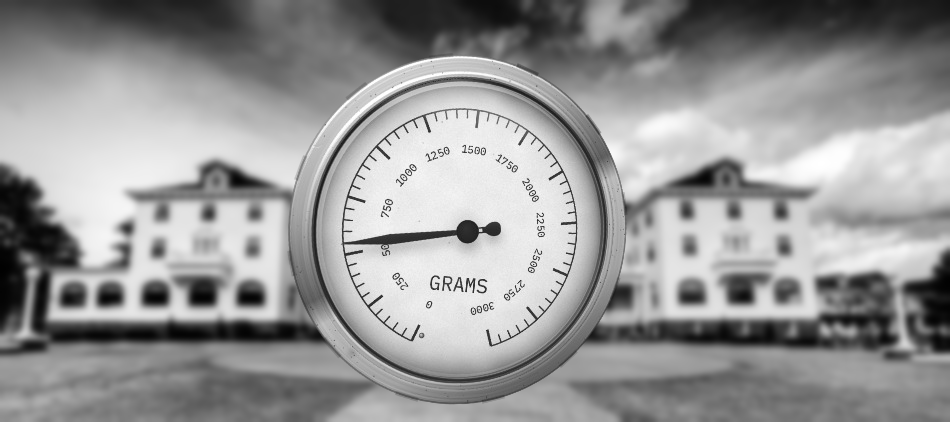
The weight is 550 g
